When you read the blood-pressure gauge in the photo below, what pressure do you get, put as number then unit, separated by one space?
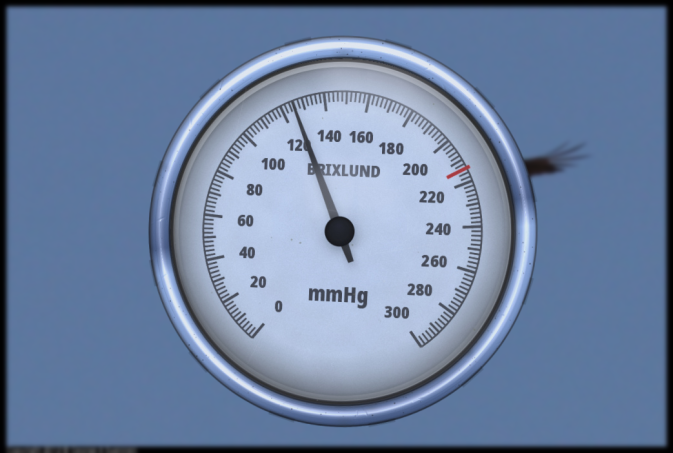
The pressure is 126 mmHg
